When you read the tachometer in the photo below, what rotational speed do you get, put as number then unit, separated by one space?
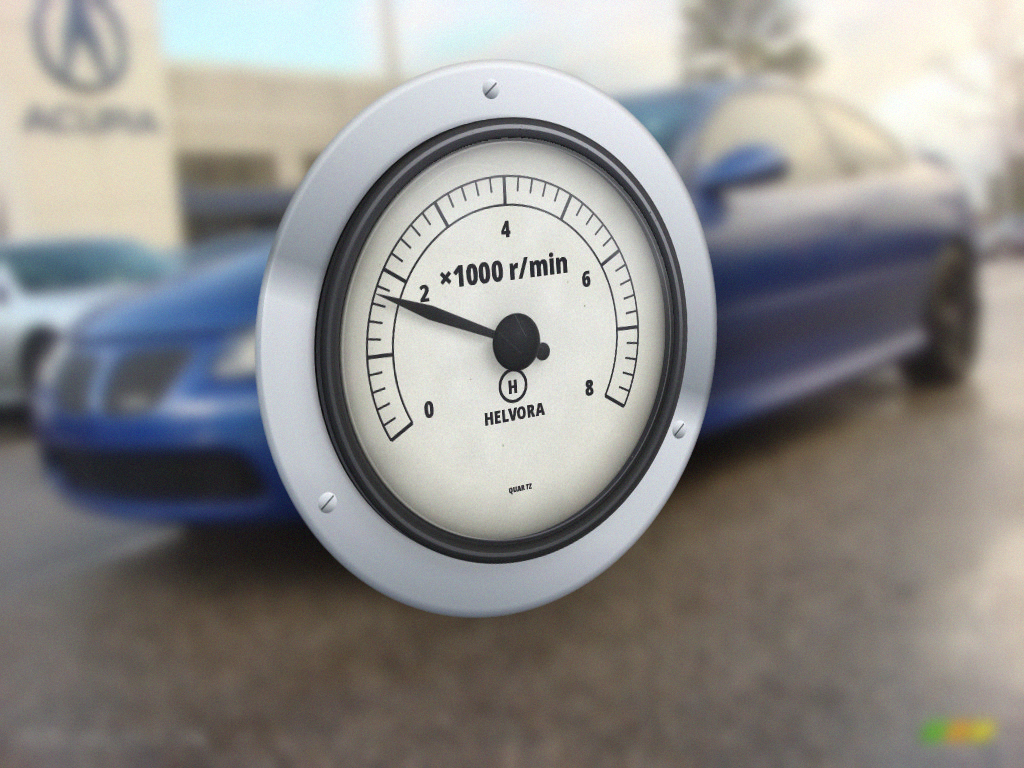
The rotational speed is 1700 rpm
